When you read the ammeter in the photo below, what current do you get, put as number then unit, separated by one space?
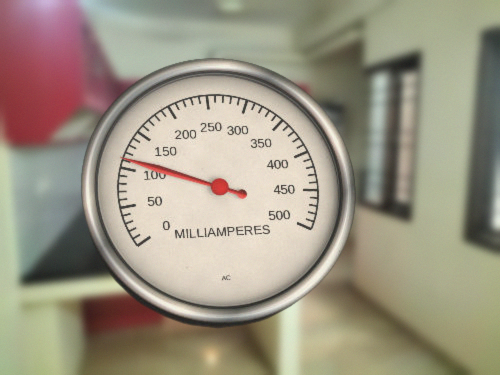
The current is 110 mA
